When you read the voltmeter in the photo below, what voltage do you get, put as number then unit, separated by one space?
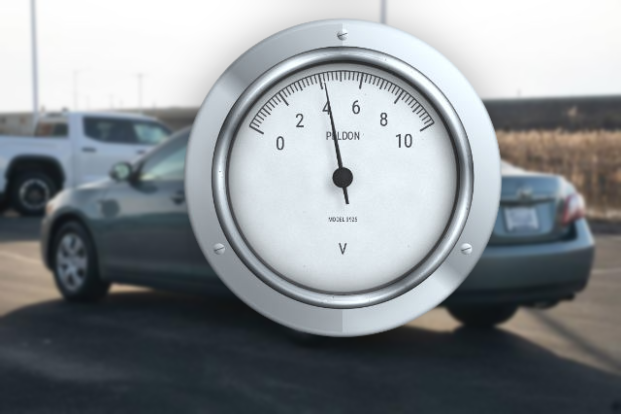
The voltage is 4.2 V
